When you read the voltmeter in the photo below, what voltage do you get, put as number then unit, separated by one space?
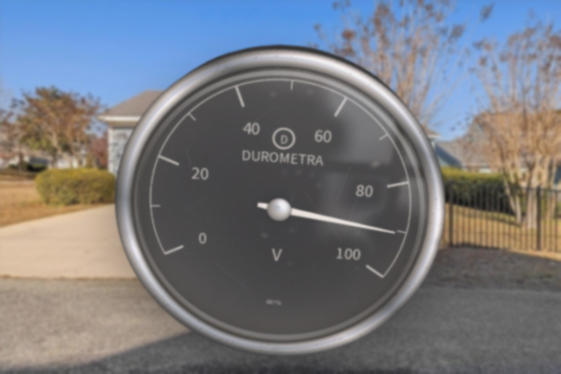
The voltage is 90 V
